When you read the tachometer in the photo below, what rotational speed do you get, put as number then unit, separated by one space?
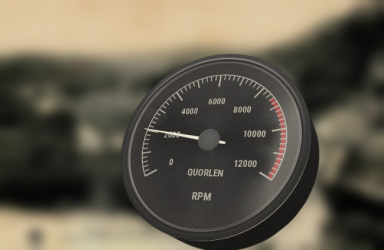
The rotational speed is 2000 rpm
